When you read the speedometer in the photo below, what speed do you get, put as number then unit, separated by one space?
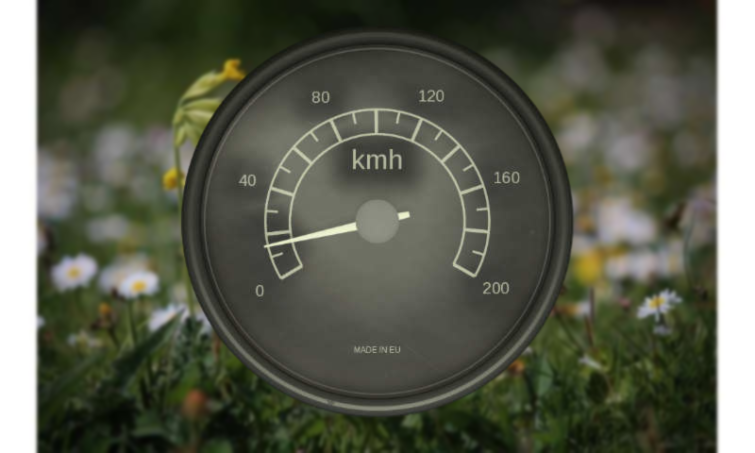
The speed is 15 km/h
